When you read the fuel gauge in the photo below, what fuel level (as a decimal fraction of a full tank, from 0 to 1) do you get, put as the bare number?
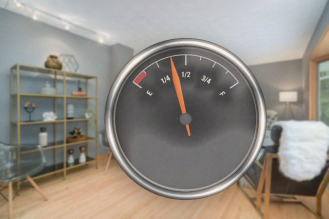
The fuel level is 0.375
